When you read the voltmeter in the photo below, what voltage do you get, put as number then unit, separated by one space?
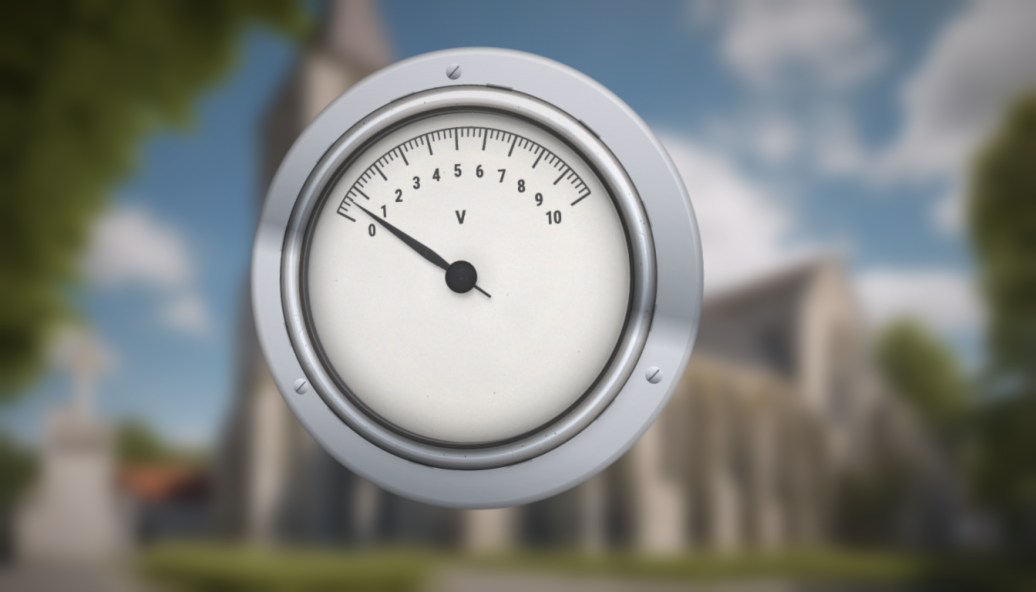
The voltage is 0.6 V
